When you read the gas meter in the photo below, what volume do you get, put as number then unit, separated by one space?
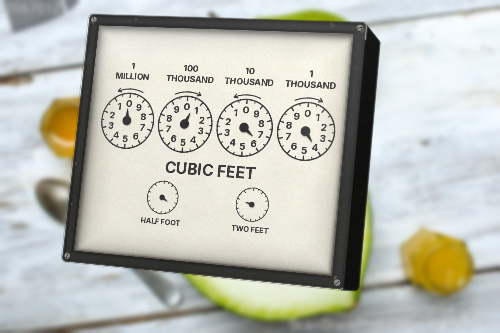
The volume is 6400 ft³
